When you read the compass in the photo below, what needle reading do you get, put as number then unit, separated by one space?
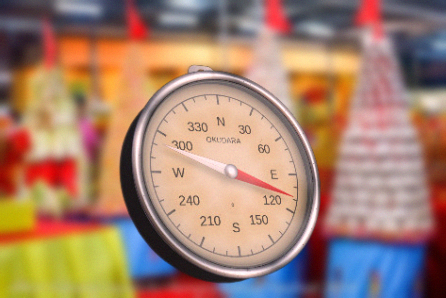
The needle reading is 110 °
